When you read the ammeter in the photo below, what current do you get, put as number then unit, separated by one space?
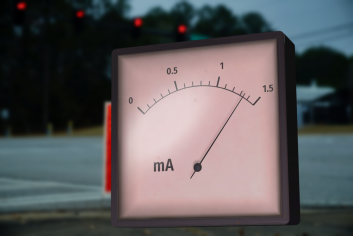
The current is 1.35 mA
